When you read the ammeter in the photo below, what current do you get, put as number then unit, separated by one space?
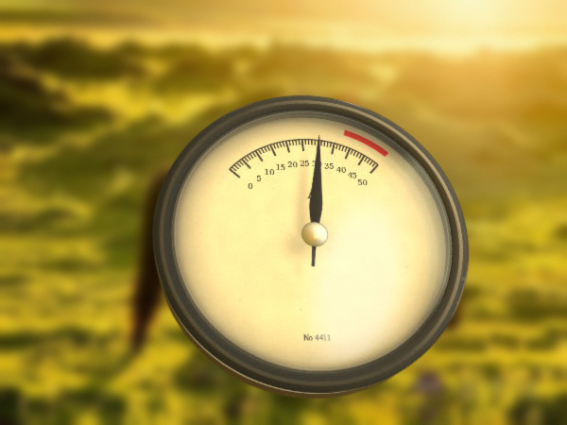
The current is 30 A
